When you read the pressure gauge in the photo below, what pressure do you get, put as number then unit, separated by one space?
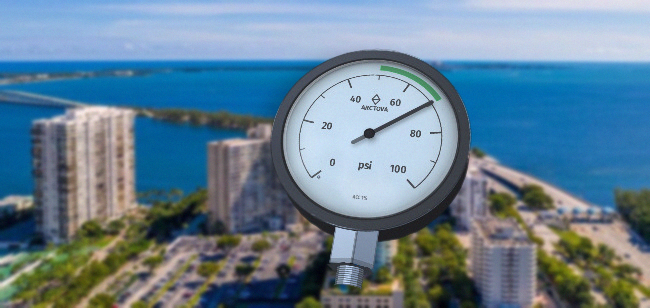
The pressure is 70 psi
